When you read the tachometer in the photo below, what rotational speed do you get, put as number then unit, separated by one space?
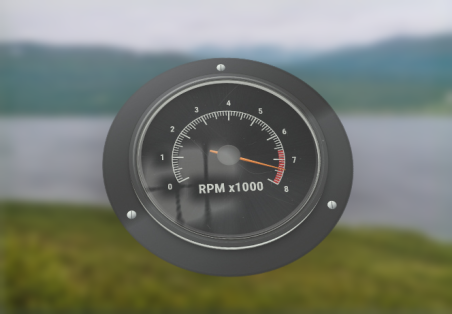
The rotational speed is 7500 rpm
